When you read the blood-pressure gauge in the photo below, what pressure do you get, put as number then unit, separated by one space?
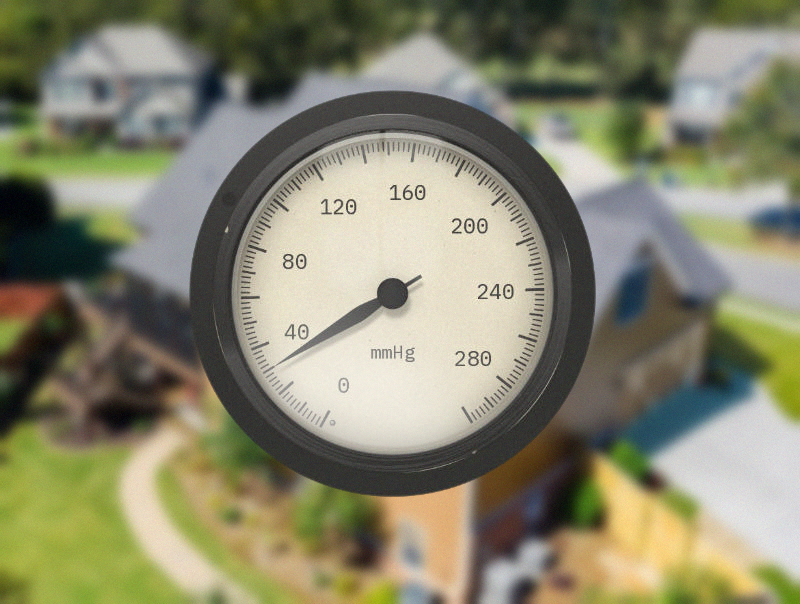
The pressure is 30 mmHg
